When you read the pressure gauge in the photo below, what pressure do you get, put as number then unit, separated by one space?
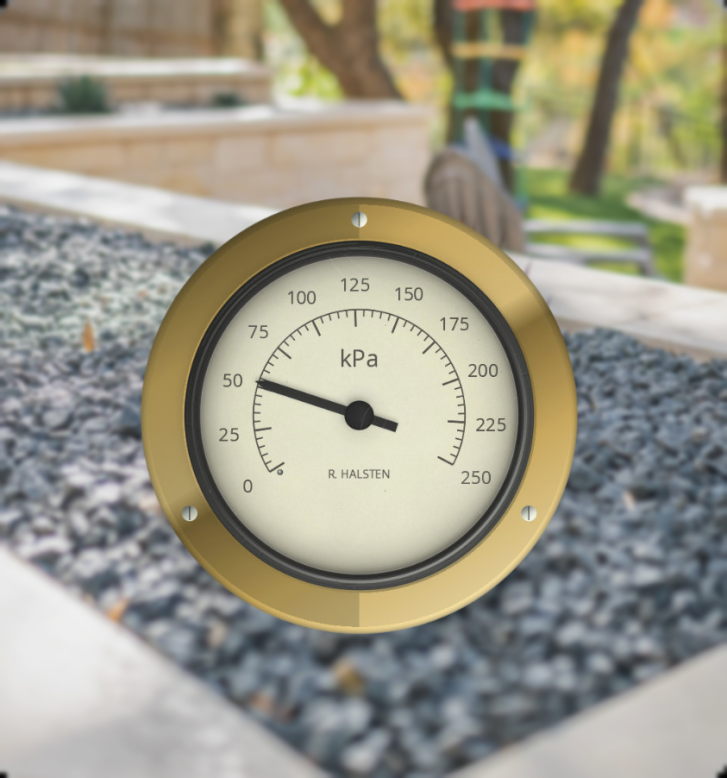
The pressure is 52.5 kPa
